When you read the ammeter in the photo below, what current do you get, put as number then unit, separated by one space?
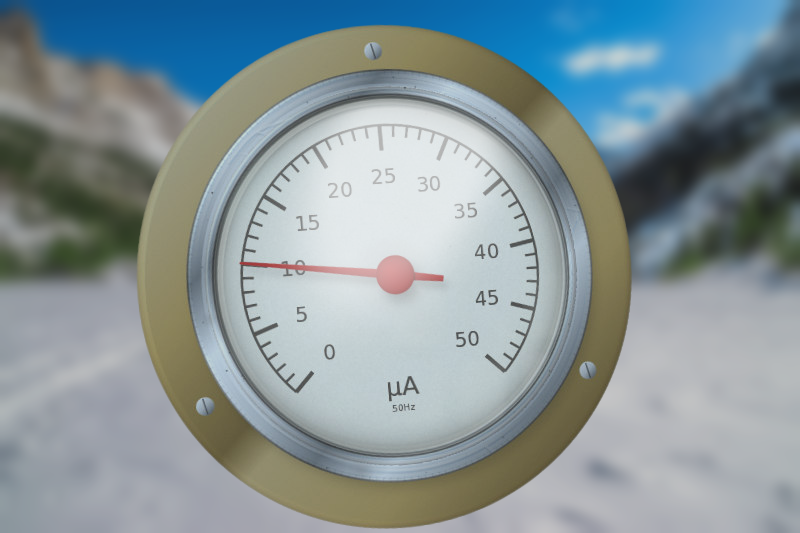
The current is 10 µA
